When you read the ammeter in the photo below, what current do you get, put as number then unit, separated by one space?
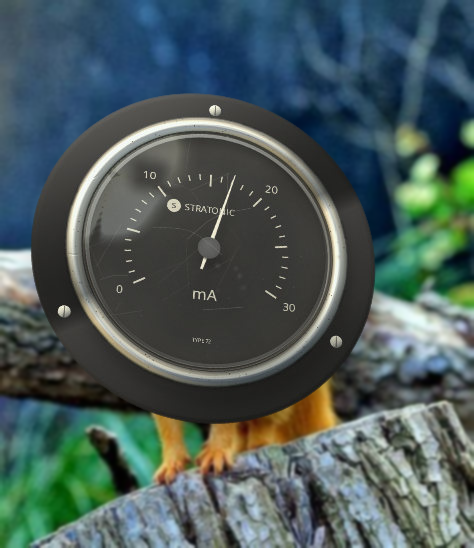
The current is 17 mA
